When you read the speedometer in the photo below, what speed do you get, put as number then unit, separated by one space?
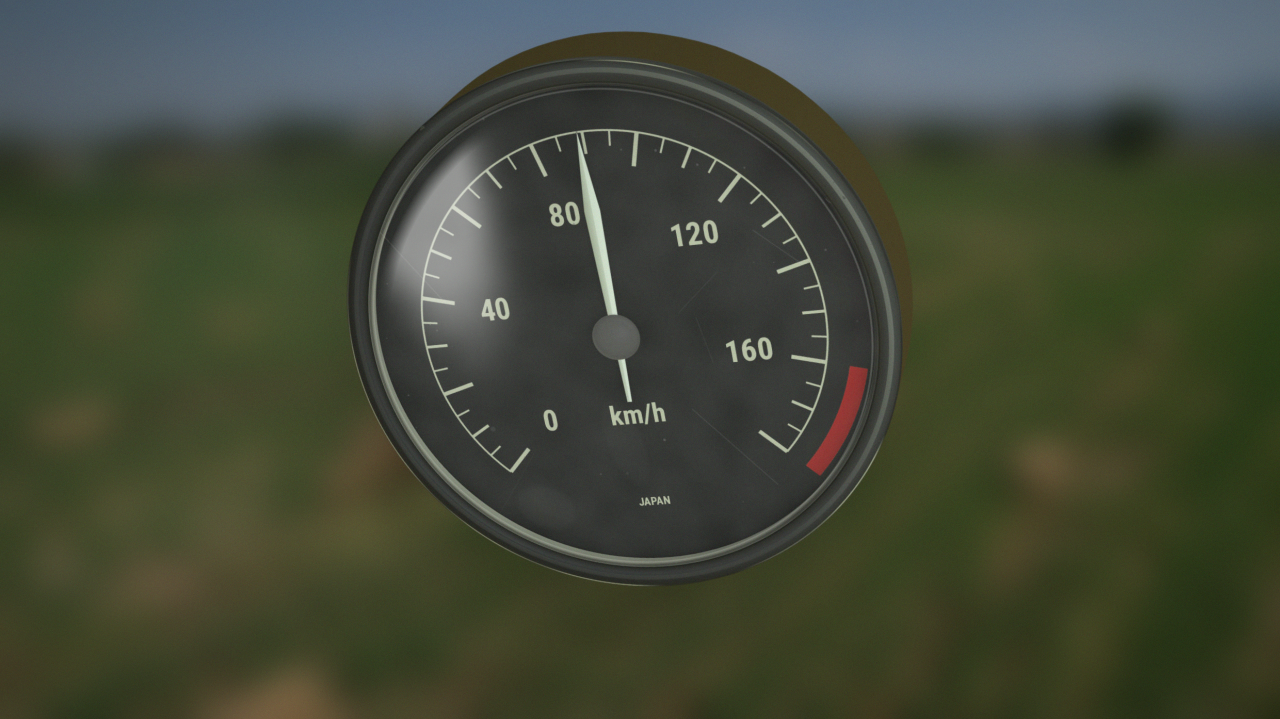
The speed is 90 km/h
